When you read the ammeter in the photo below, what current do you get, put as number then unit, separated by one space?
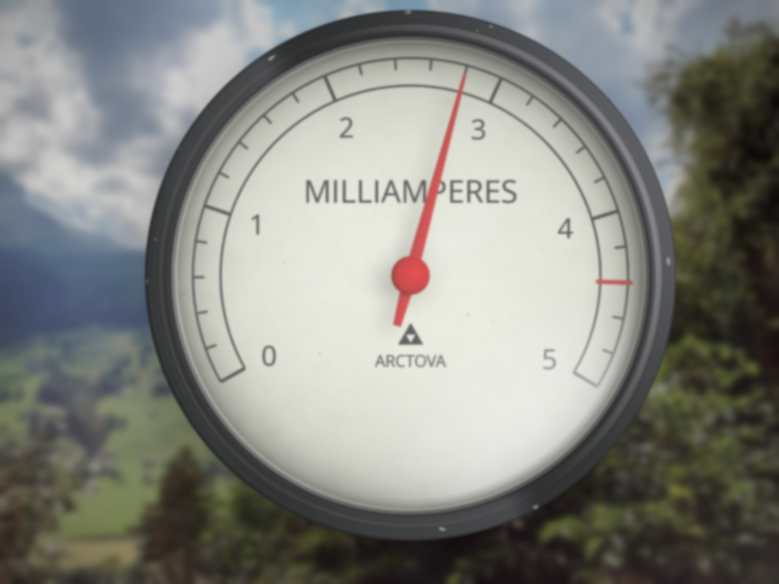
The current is 2.8 mA
